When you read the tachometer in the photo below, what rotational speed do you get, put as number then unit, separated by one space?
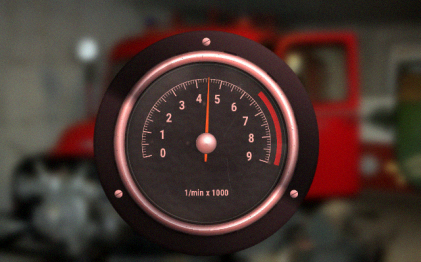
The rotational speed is 4500 rpm
